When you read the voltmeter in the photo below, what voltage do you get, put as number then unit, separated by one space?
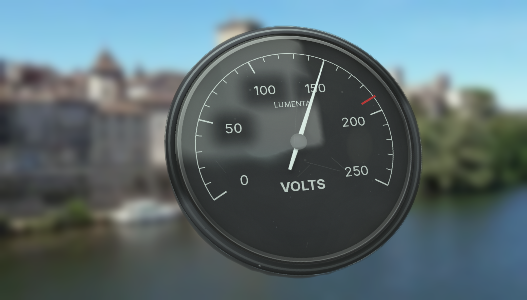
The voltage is 150 V
